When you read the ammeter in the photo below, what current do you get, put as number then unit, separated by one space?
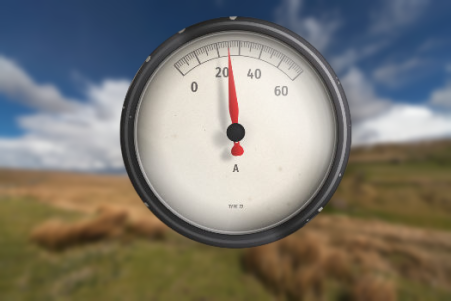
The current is 25 A
